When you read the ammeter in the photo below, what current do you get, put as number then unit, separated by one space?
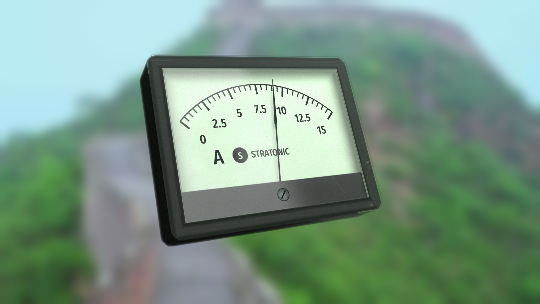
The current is 9 A
